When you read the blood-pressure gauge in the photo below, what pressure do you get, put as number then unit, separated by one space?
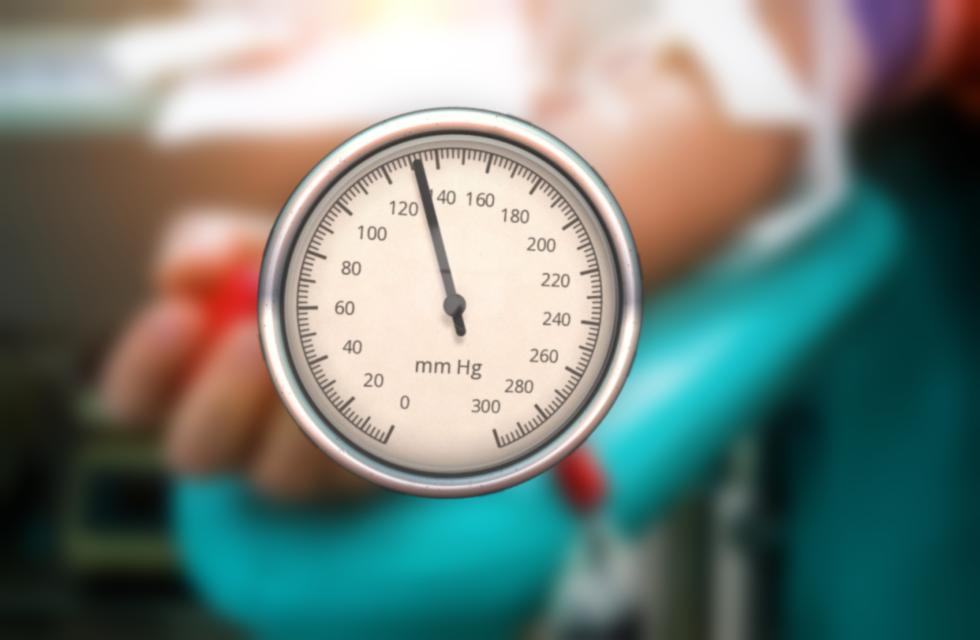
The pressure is 132 mmHg
